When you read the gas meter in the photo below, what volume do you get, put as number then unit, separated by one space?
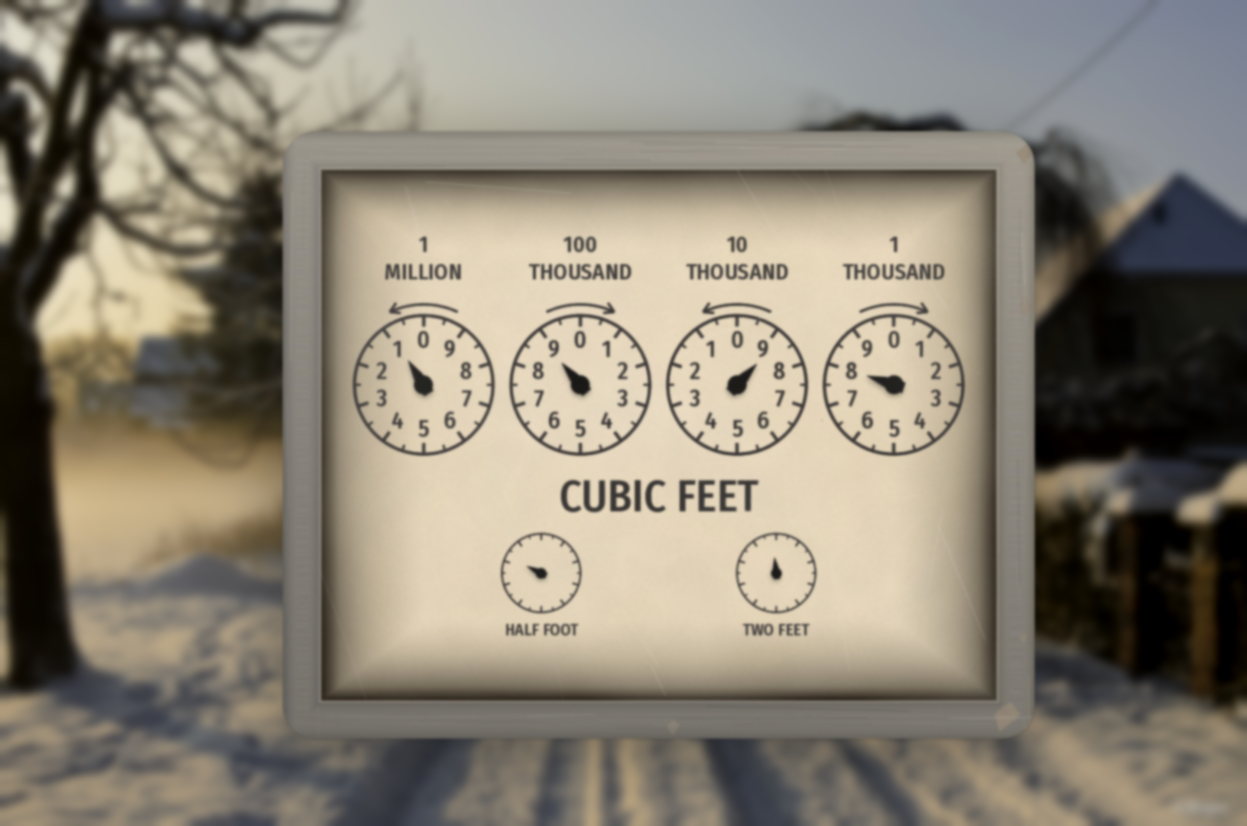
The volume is 88800 ft³
